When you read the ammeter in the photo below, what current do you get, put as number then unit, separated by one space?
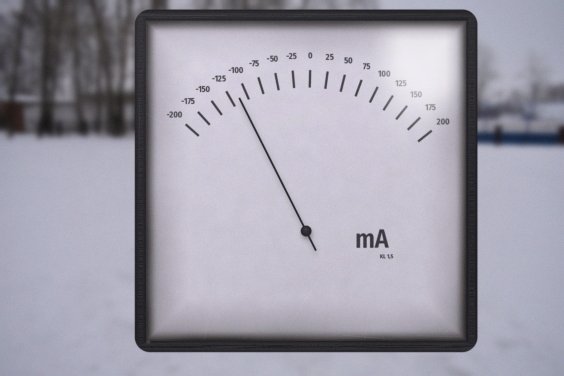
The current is -112.5 mA
